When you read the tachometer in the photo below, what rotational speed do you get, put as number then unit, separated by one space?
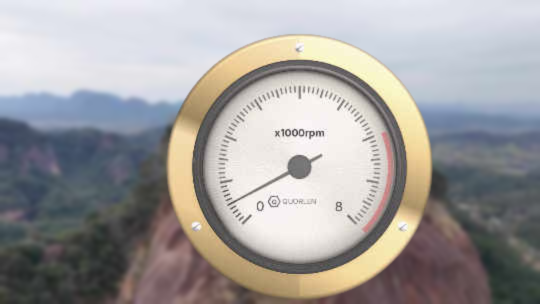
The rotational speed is 500 rpm
